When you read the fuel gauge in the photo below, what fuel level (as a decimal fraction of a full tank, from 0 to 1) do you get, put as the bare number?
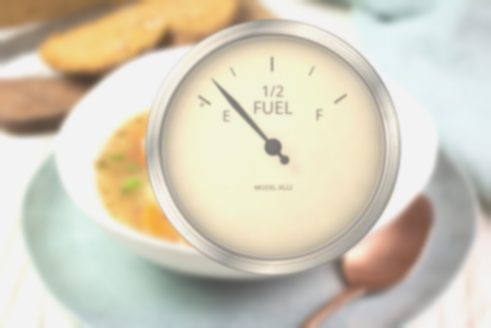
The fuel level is 0.125
